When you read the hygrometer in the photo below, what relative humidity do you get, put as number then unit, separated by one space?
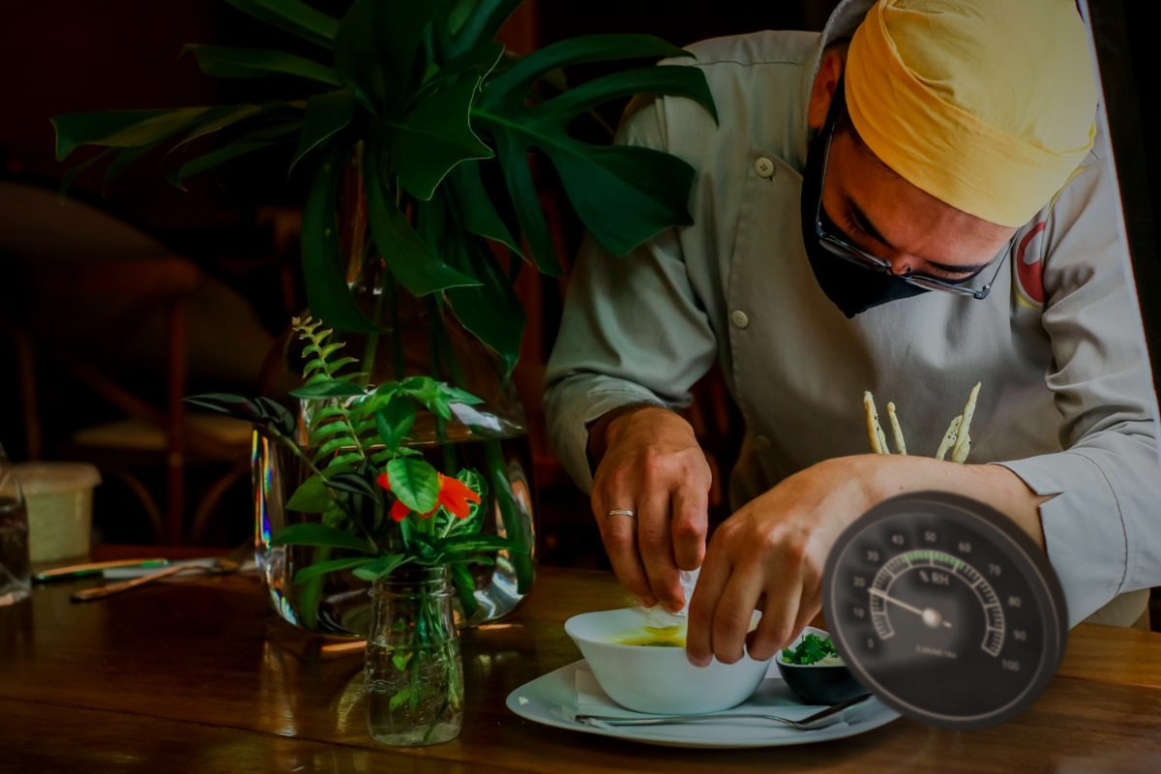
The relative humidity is 20 %
